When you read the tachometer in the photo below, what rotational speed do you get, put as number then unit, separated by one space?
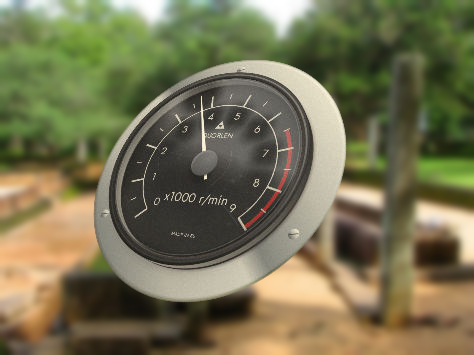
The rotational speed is 3750 rpm
